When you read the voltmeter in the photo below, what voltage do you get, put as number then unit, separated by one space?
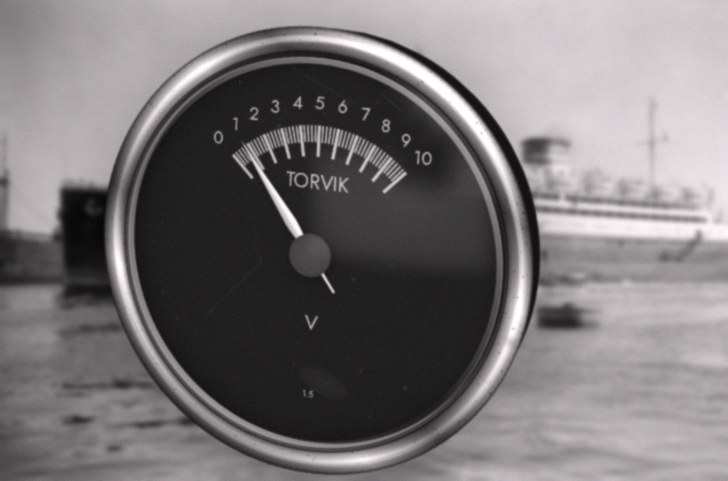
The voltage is 1 V
